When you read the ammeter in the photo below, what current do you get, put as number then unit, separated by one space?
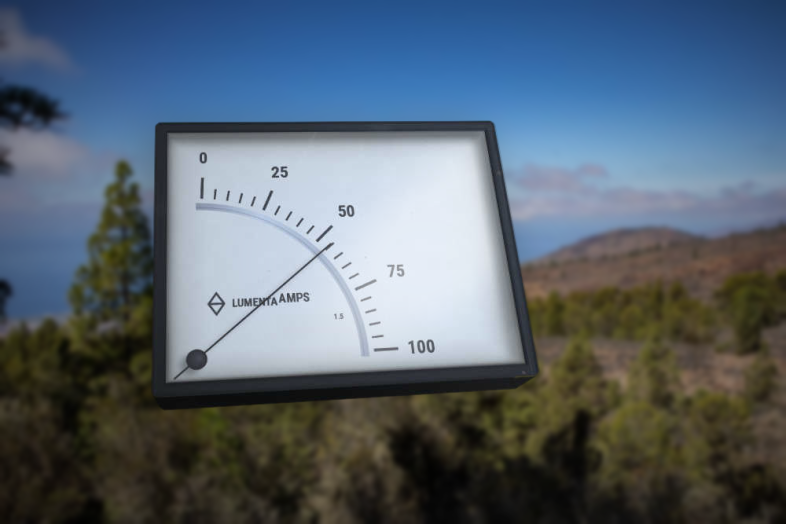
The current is 55 A
